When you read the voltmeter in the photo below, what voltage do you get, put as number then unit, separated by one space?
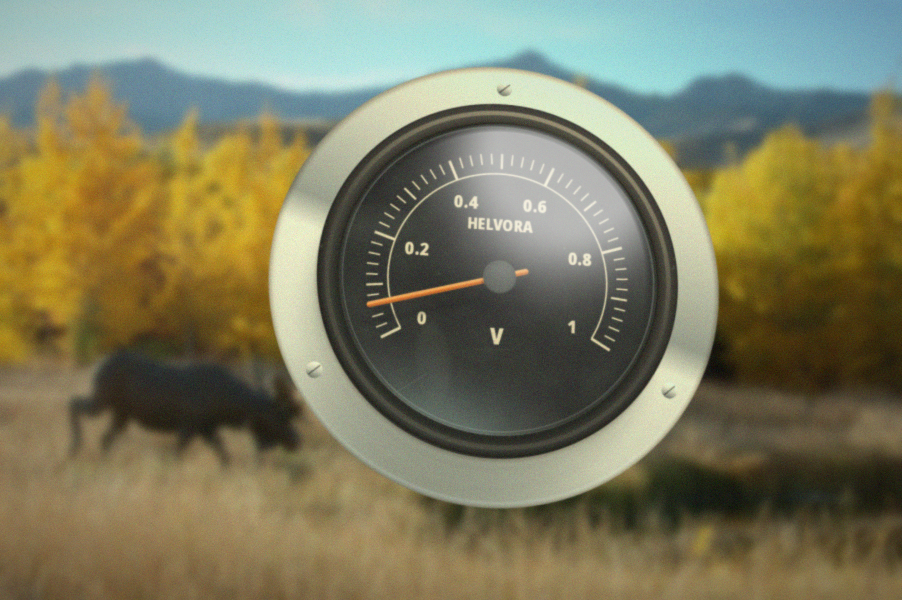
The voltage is 0.06 V
